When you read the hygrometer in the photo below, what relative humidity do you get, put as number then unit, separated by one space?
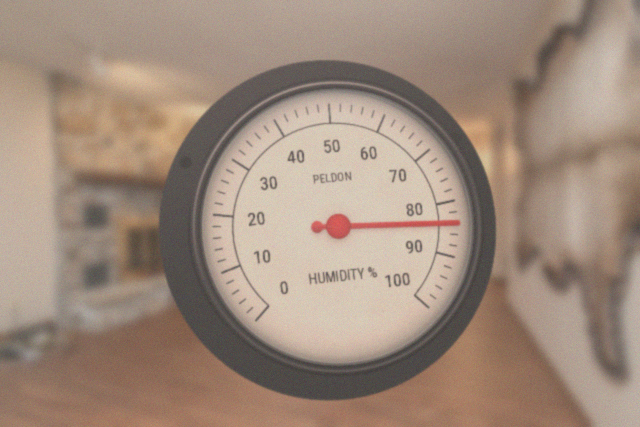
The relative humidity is 84 %
